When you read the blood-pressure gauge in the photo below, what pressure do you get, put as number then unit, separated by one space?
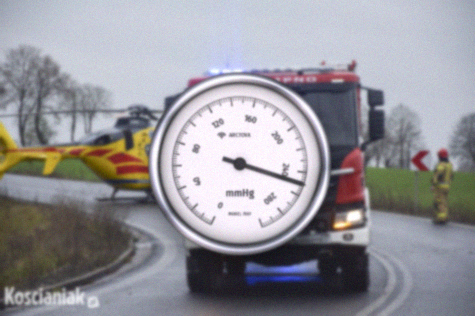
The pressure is 250 mmHg
